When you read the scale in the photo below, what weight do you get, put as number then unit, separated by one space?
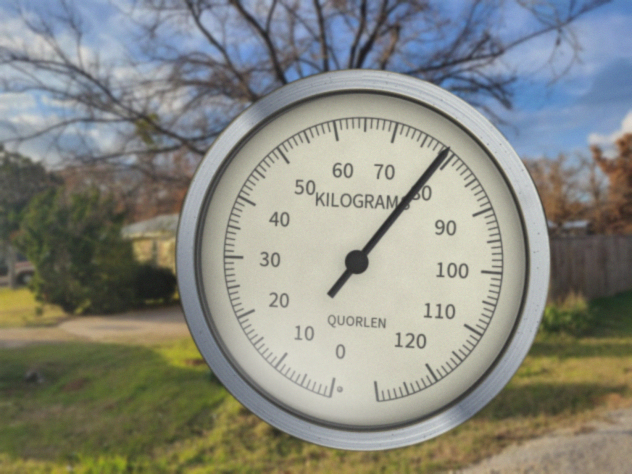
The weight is 79 kg
